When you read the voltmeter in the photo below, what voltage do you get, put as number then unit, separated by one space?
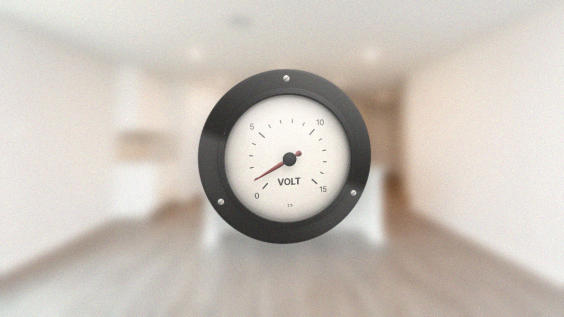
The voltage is 1 V
